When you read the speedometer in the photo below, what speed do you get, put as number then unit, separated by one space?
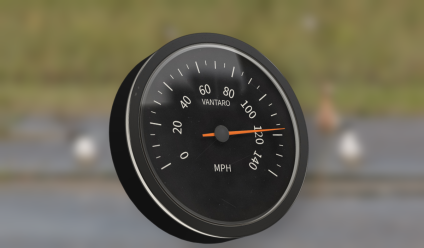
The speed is 117.5 mph
